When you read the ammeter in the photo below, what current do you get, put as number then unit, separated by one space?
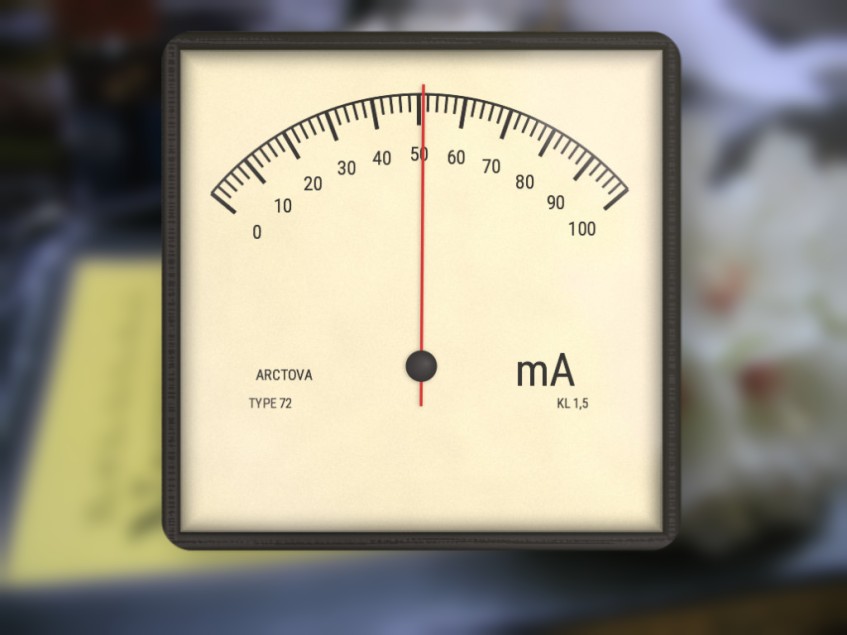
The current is 51 mA
